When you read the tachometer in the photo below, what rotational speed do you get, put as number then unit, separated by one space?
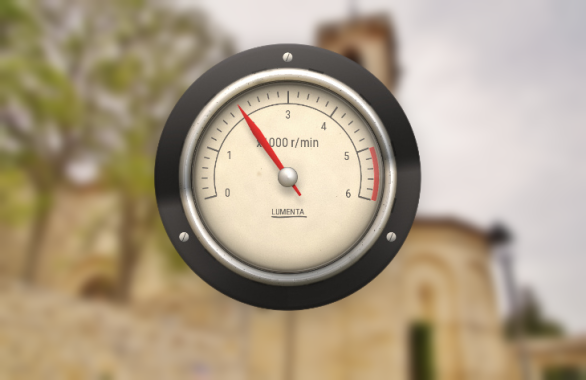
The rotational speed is 2000 rpm
